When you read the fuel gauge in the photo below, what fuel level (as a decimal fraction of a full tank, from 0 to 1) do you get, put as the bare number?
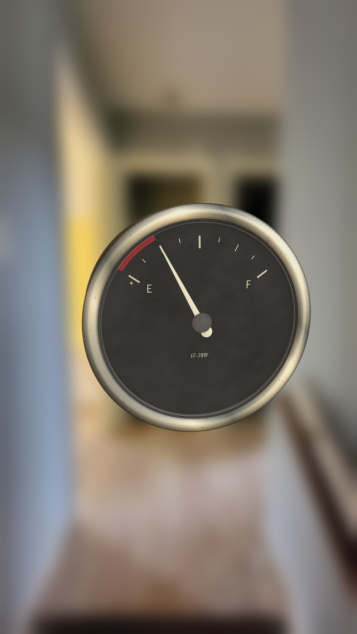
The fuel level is 0.25
